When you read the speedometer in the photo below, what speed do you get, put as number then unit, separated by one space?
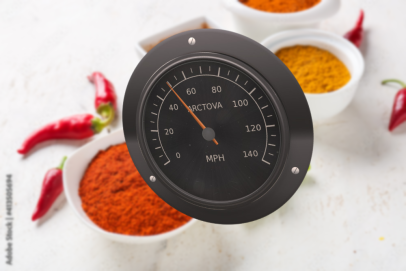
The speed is 50 mph
